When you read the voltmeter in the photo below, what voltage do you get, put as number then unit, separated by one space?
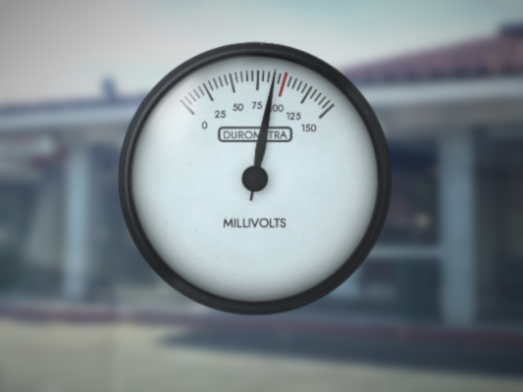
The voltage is 90 mV
